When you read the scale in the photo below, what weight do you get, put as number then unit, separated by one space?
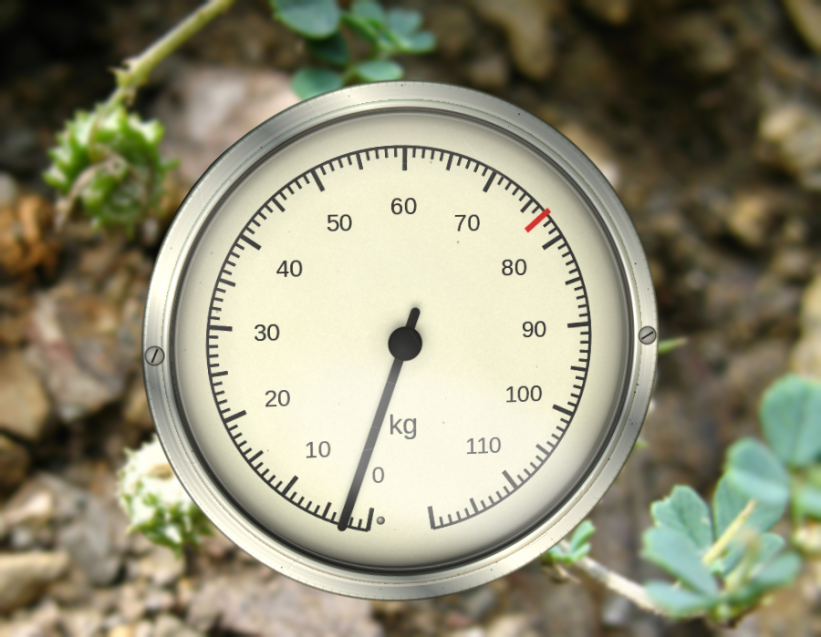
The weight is 3 kg
